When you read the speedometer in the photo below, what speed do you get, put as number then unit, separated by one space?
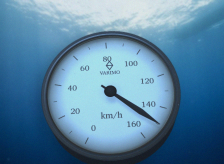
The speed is 150 km/h
